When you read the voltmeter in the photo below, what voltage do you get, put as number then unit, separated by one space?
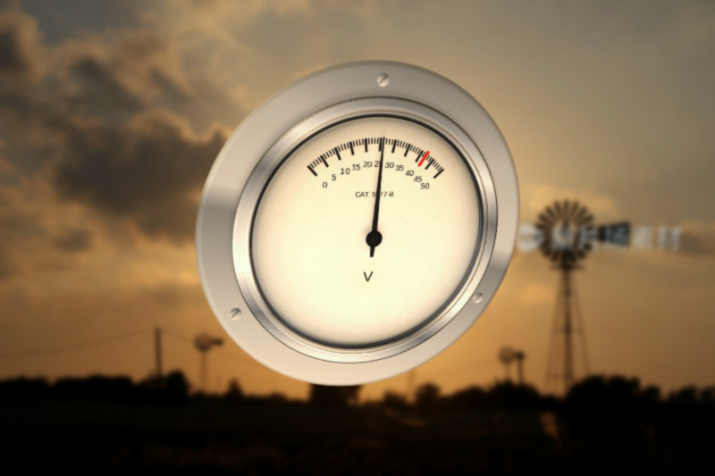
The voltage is 25 V
